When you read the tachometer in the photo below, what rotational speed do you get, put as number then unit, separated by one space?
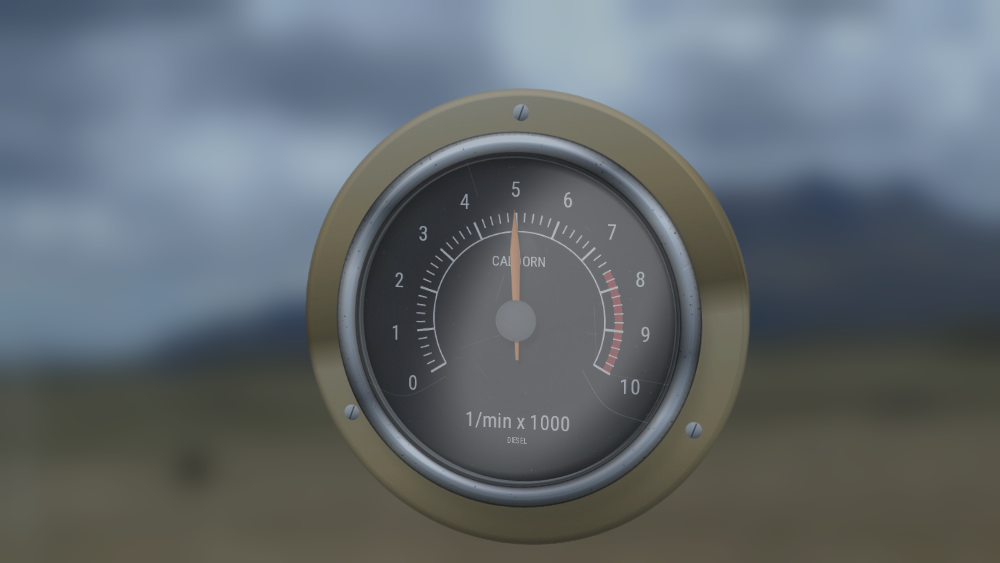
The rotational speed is 5000 rpm
